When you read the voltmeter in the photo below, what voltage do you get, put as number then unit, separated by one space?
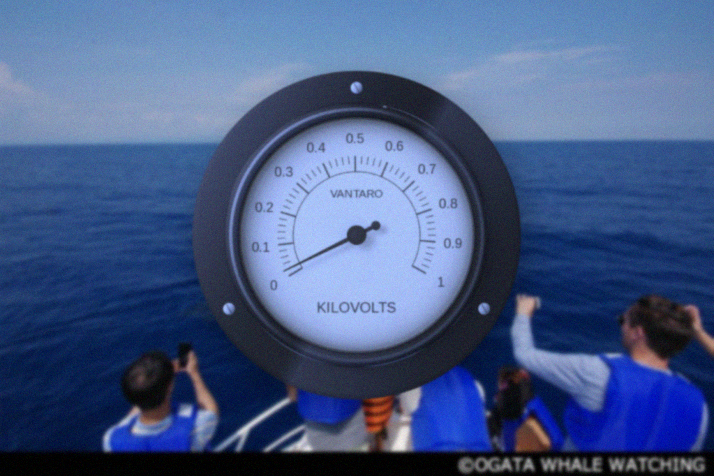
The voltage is 0.02 kV
